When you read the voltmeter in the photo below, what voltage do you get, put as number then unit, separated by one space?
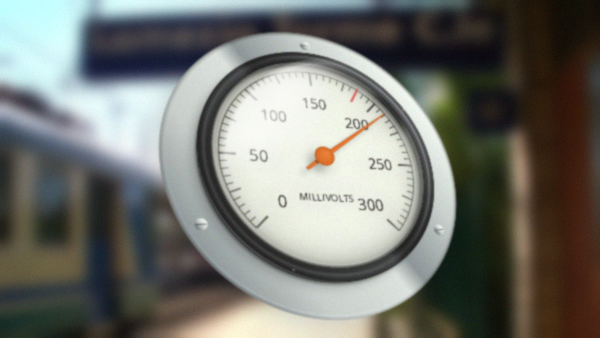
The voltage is 210 mV
